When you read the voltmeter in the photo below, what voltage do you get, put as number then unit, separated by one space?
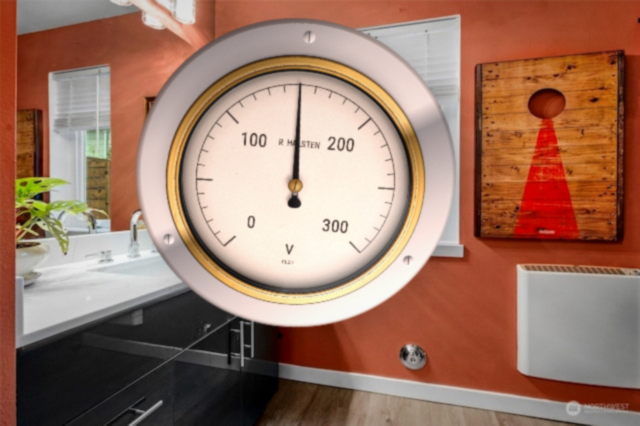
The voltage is 150 V
